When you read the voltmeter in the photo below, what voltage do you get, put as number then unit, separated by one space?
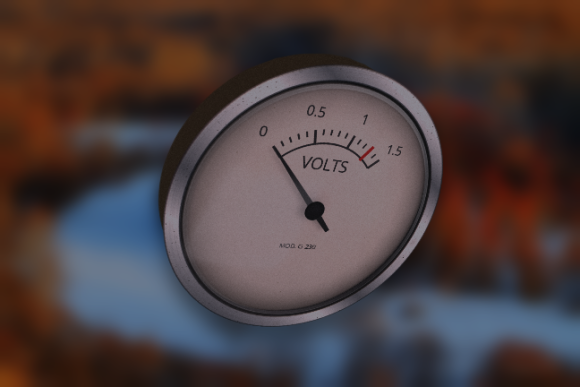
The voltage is 0 V
